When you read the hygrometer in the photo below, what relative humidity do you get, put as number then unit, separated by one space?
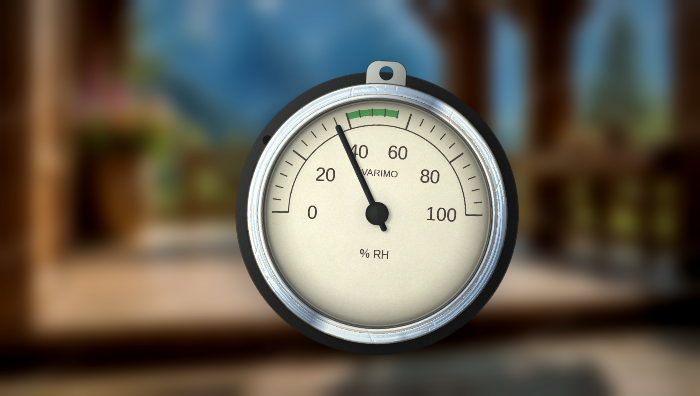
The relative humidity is 36 %
